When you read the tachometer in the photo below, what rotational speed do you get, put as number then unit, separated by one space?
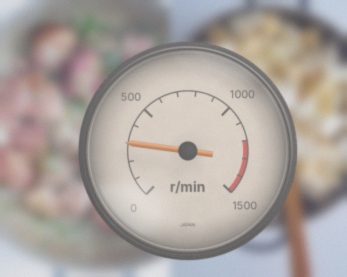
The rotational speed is 300 rpm
